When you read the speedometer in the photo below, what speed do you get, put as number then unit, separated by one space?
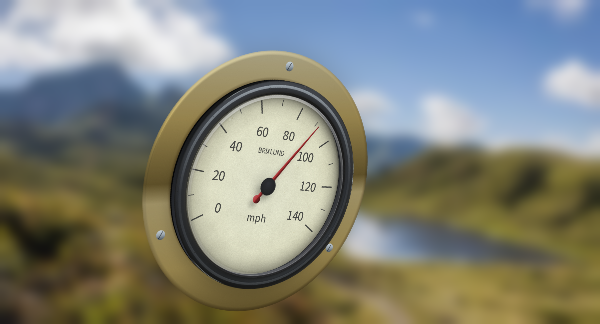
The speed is 90 mph
